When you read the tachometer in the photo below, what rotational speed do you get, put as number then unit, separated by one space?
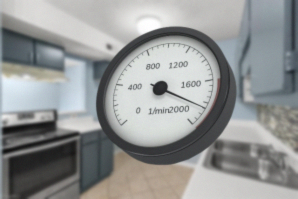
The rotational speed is 1850 rpm
